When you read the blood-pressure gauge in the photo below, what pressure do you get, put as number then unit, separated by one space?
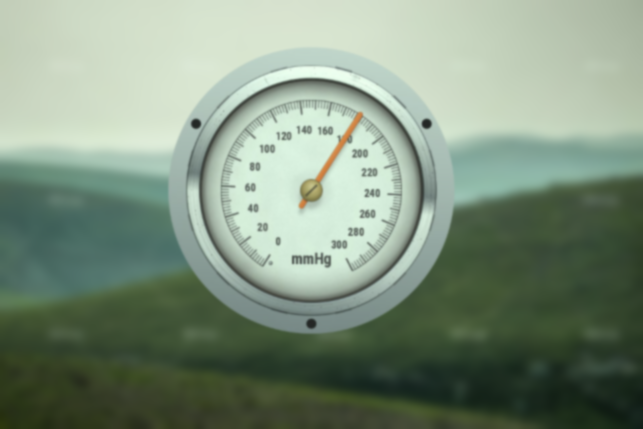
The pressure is 180 mmHg
